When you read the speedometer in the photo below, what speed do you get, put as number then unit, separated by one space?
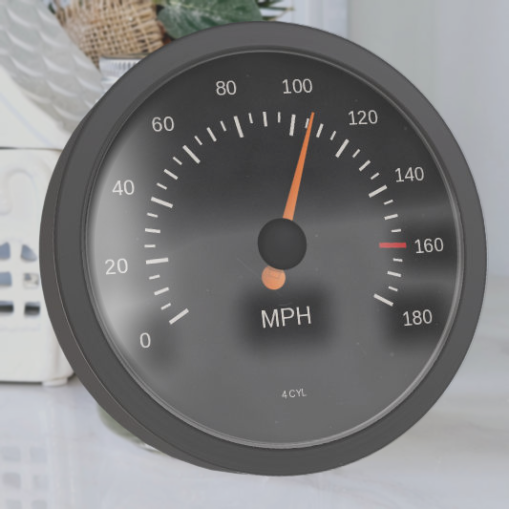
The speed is 105 mph
